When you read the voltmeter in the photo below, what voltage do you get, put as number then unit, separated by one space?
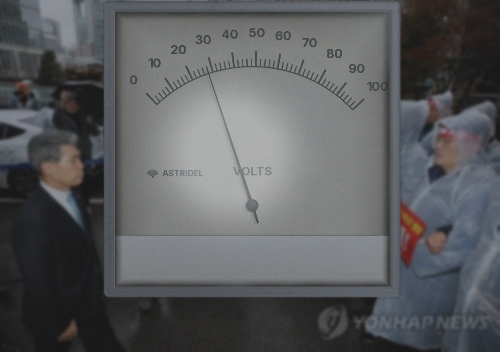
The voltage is 28 V
